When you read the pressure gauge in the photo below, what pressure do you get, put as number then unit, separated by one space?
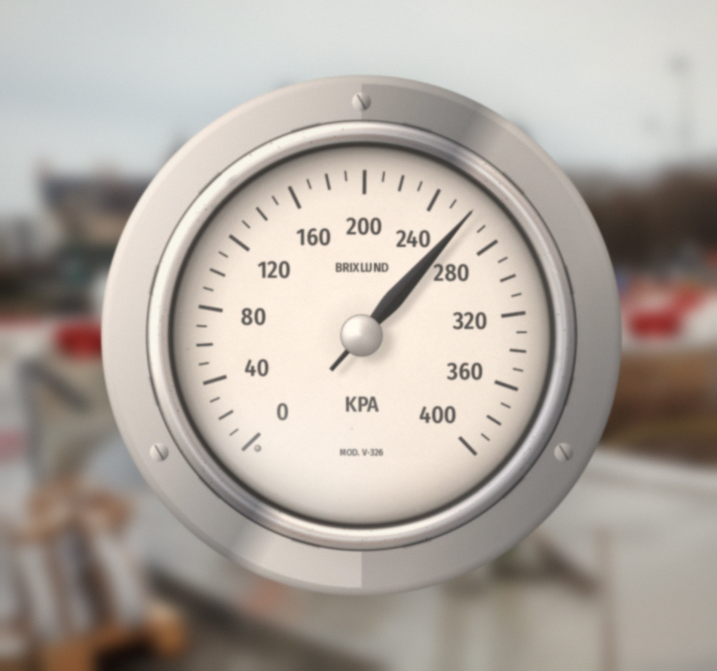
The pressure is 260 kPa
